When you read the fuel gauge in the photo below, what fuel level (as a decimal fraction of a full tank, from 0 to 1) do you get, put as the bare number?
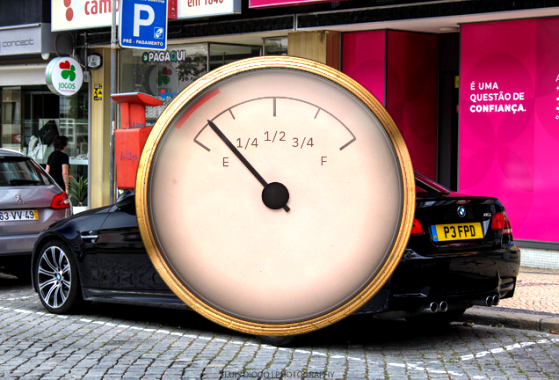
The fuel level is 0.125
